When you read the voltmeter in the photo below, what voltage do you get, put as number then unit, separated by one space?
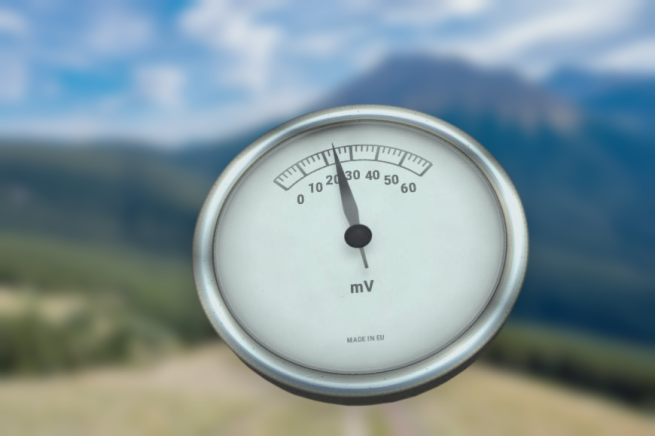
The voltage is 24 mV
